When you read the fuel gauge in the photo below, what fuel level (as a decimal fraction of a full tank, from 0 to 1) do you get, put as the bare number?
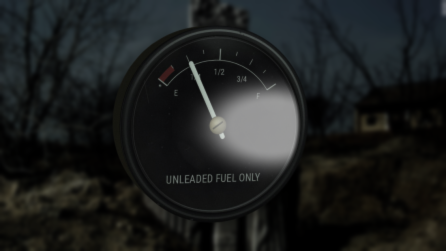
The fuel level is 0.25
